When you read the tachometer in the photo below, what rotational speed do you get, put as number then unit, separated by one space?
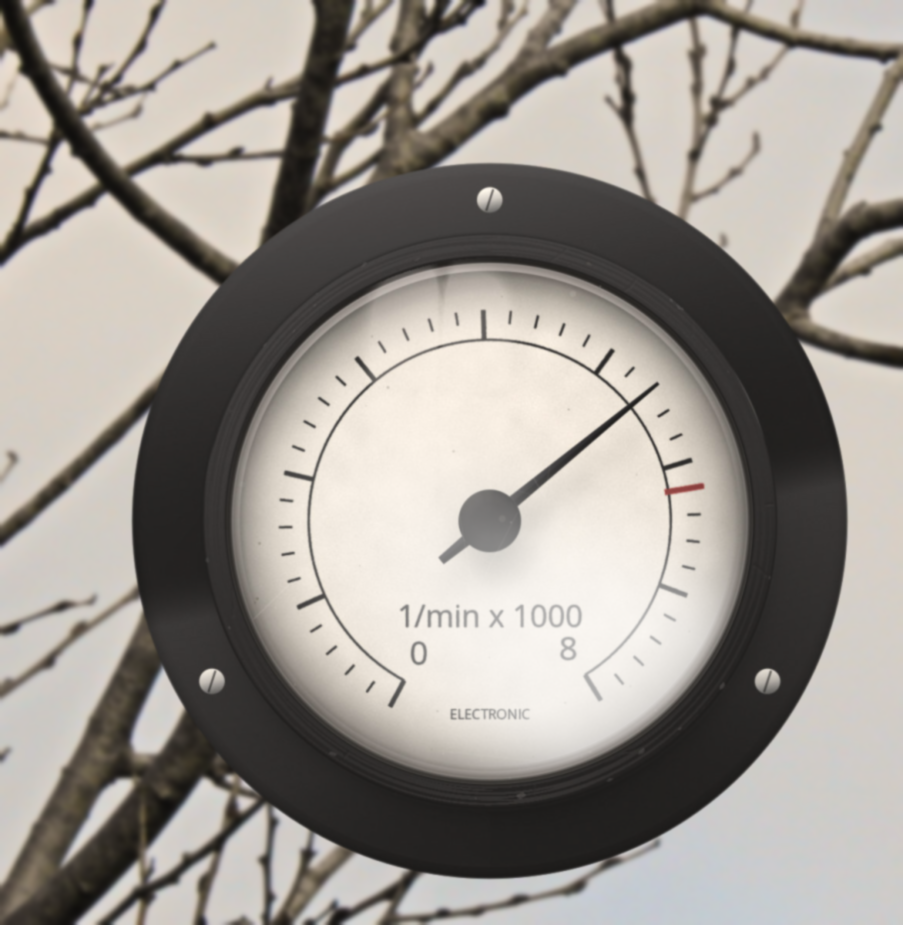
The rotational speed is 5400 rpm
